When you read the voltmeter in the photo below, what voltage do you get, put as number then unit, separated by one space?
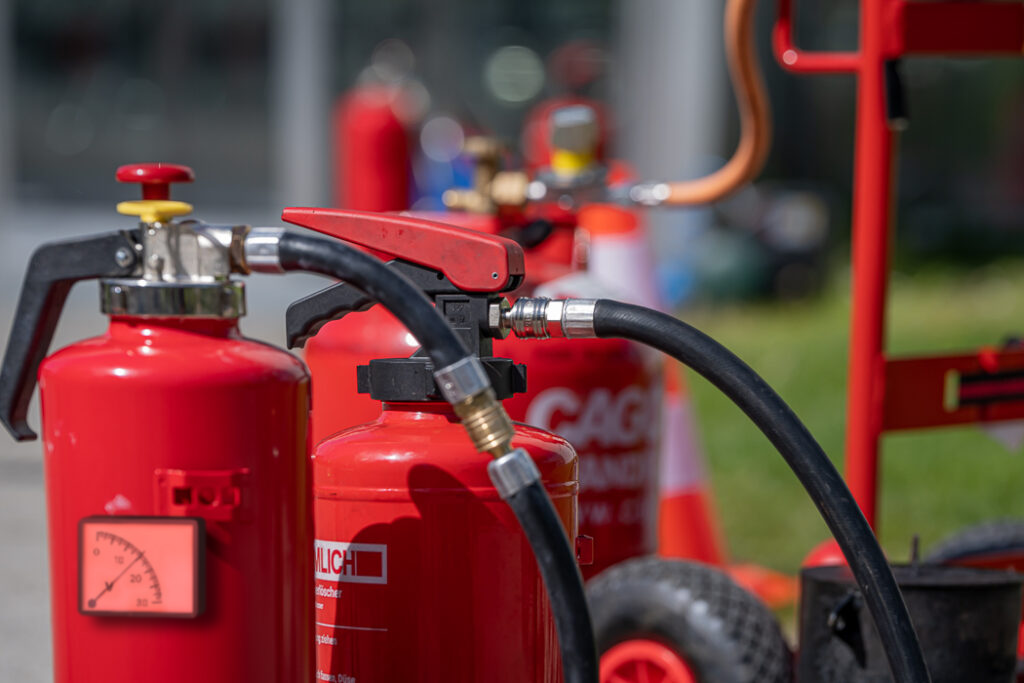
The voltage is 15 V
